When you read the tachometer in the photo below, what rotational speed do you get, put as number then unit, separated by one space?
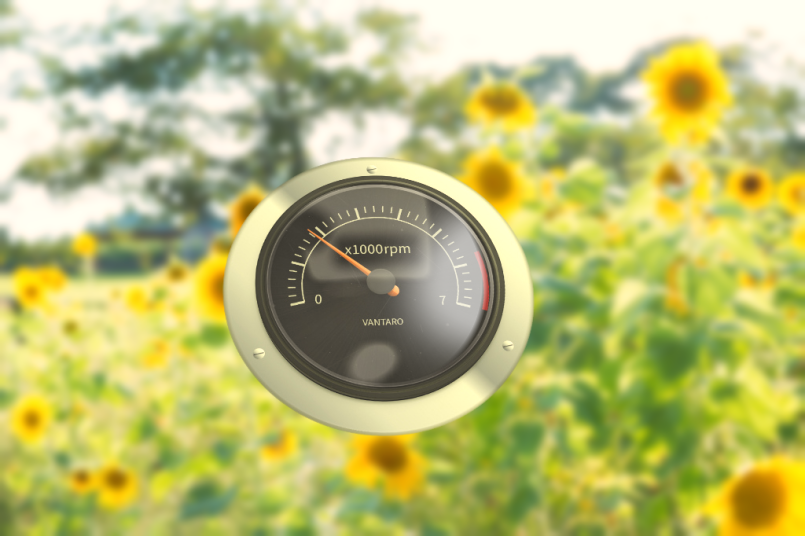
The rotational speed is 1800 rpm
